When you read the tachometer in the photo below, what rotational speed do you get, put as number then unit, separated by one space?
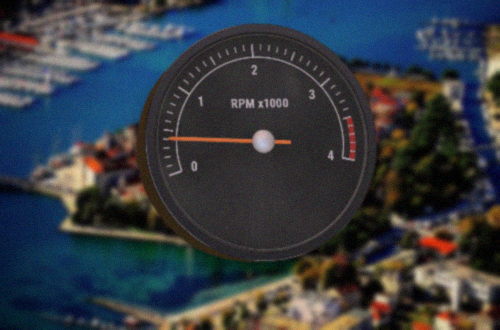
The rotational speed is 400 rpm
